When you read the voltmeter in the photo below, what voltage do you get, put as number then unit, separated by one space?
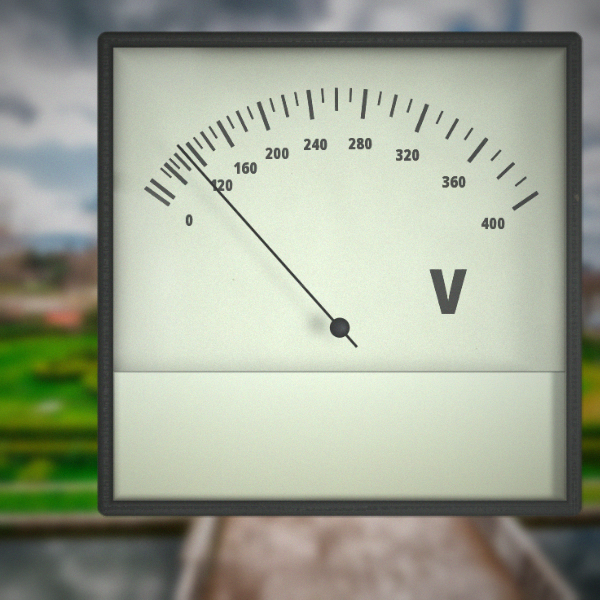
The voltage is 110 V
